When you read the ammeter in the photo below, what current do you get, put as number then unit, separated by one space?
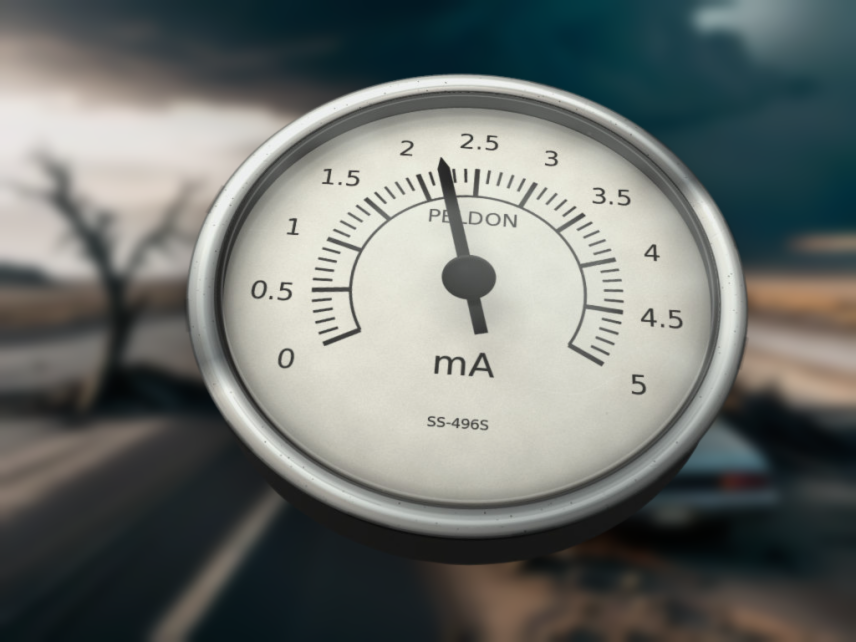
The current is 2.2 mA
